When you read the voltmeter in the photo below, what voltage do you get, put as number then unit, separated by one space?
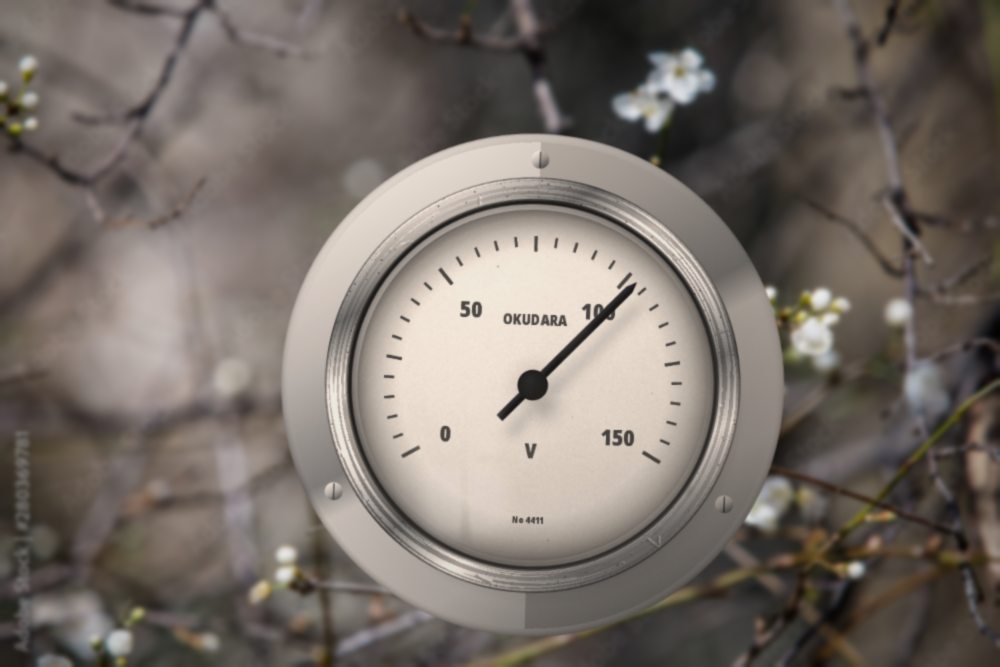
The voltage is 102.5 V
